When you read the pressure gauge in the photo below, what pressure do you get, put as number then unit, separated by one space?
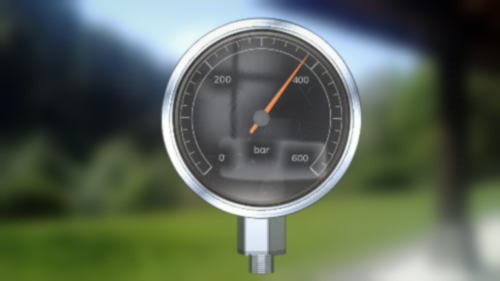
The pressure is 380 bar
